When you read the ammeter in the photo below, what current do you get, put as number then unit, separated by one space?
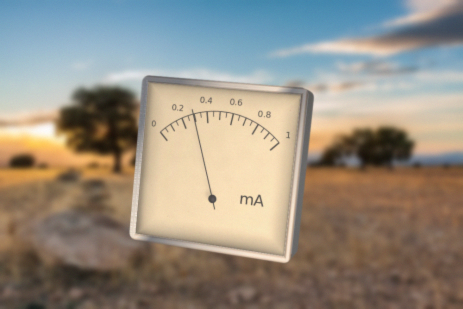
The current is 0.3 mA
